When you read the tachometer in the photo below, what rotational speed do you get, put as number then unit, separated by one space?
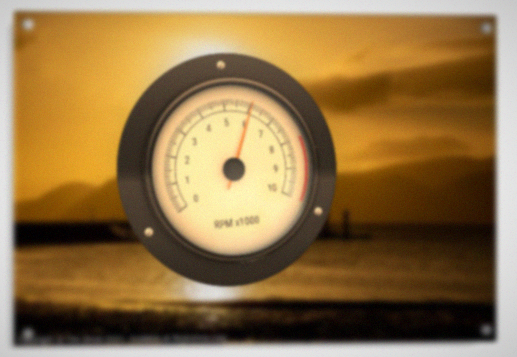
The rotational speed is 6000 rpm
